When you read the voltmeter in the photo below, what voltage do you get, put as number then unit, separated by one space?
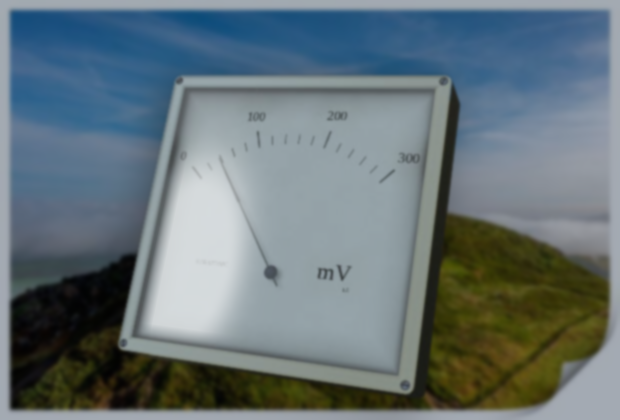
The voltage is 40 mV
